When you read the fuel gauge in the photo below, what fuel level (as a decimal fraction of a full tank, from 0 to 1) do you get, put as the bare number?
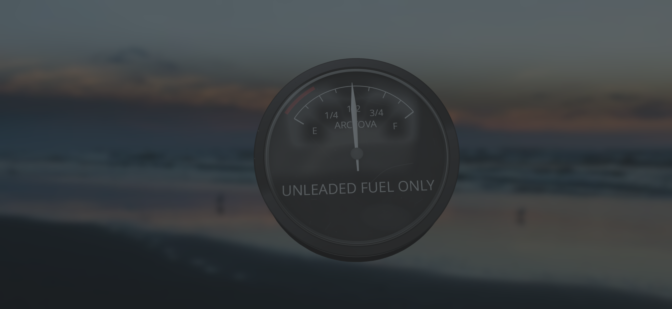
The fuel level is 0.5
